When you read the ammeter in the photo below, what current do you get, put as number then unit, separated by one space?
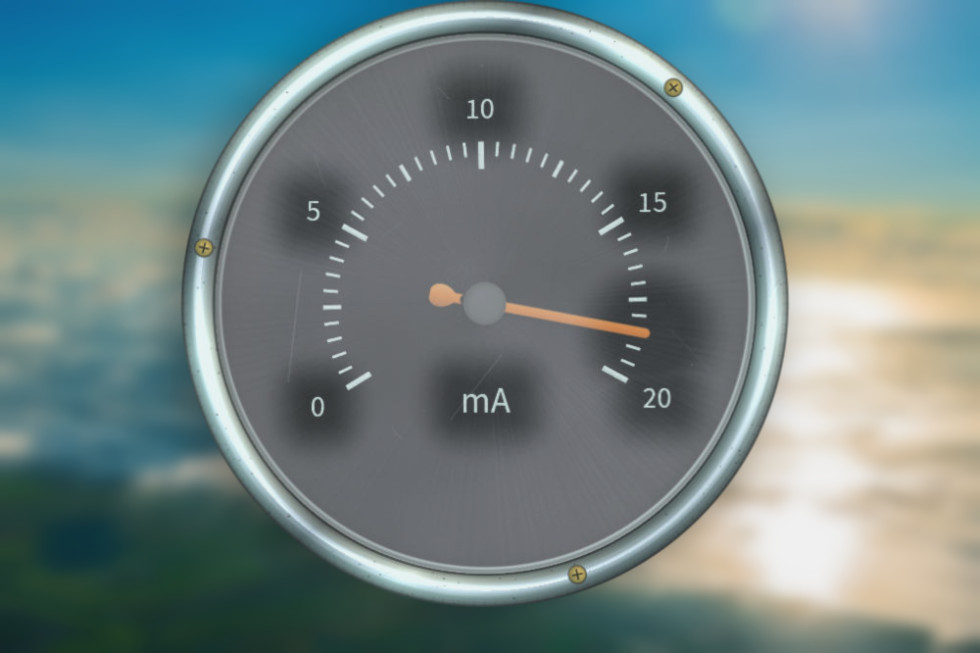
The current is 18.5 mA
